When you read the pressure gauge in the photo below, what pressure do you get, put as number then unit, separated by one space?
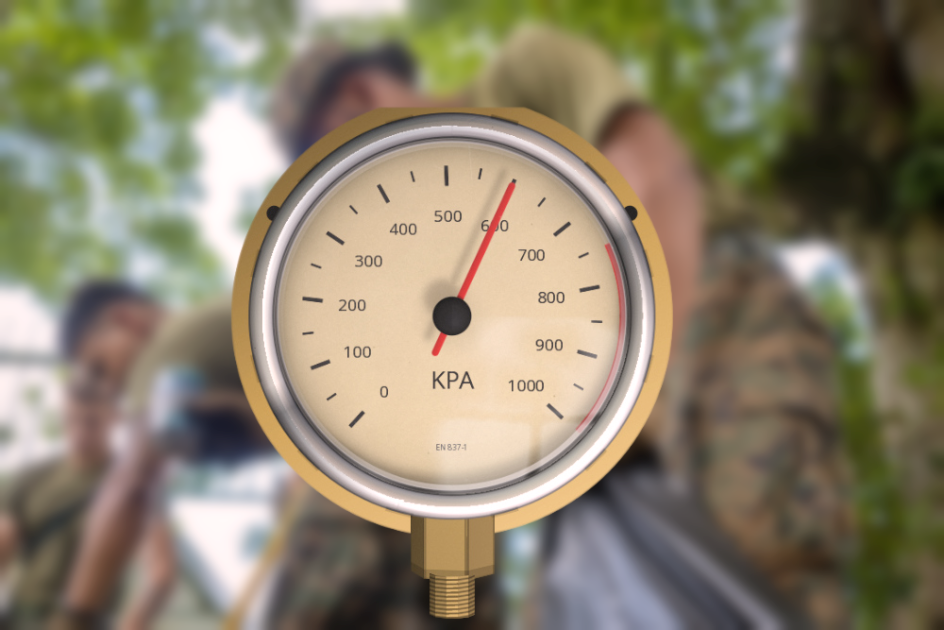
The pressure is 600 kPa
